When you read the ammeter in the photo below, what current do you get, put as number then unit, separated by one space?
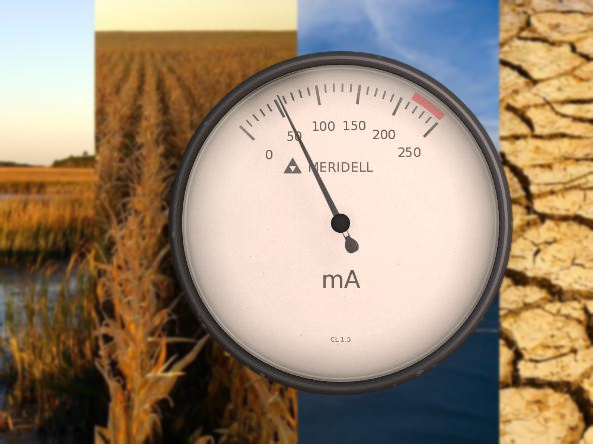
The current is 55 mA
